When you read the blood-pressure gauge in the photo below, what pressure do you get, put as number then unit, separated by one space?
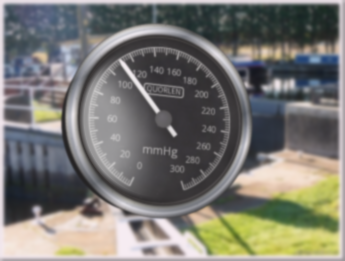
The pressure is 110 mmHg
